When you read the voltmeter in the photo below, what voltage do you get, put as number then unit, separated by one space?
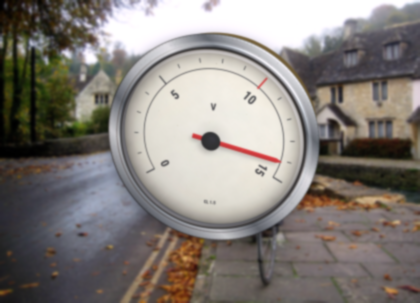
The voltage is 14 V
